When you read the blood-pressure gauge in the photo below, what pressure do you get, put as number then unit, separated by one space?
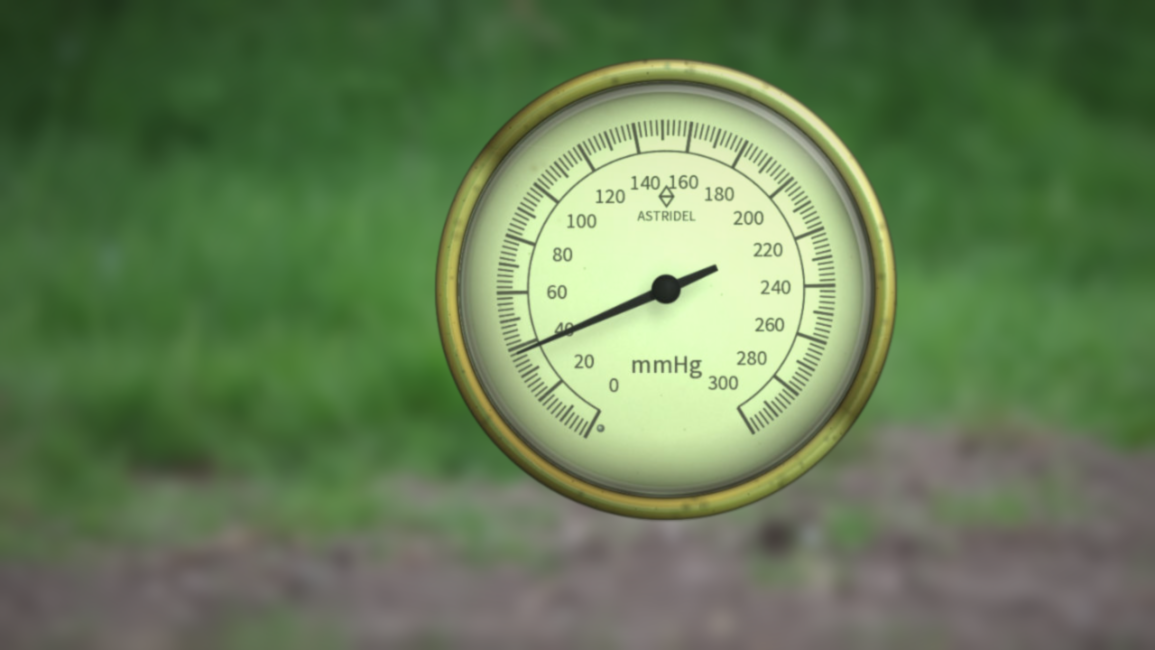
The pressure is 38 mmHg
